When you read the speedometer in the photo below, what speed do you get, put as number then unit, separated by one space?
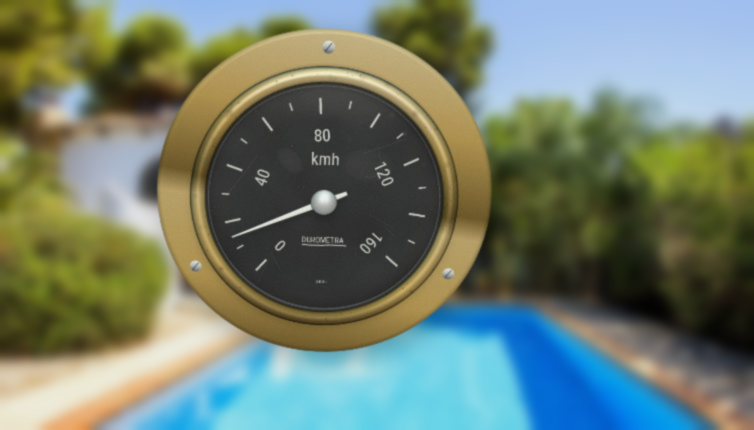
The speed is 15 km/h
